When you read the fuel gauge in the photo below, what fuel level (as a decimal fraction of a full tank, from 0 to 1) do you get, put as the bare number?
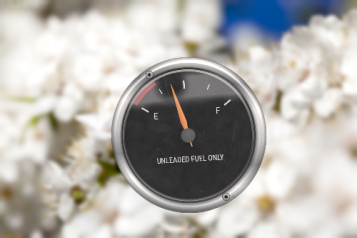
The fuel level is 0.375
